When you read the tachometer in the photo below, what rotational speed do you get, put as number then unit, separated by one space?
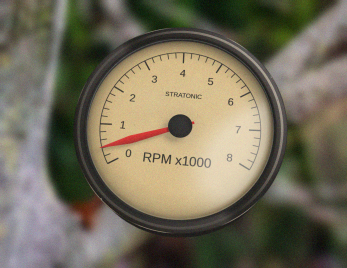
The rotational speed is 400 rpm
